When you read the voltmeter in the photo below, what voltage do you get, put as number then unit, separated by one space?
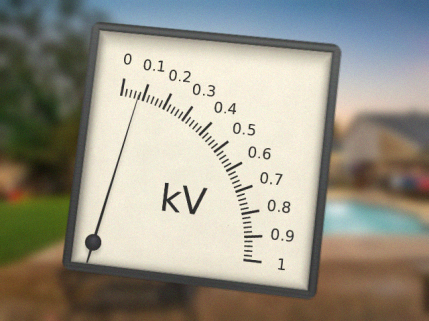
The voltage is 0.08 kV
